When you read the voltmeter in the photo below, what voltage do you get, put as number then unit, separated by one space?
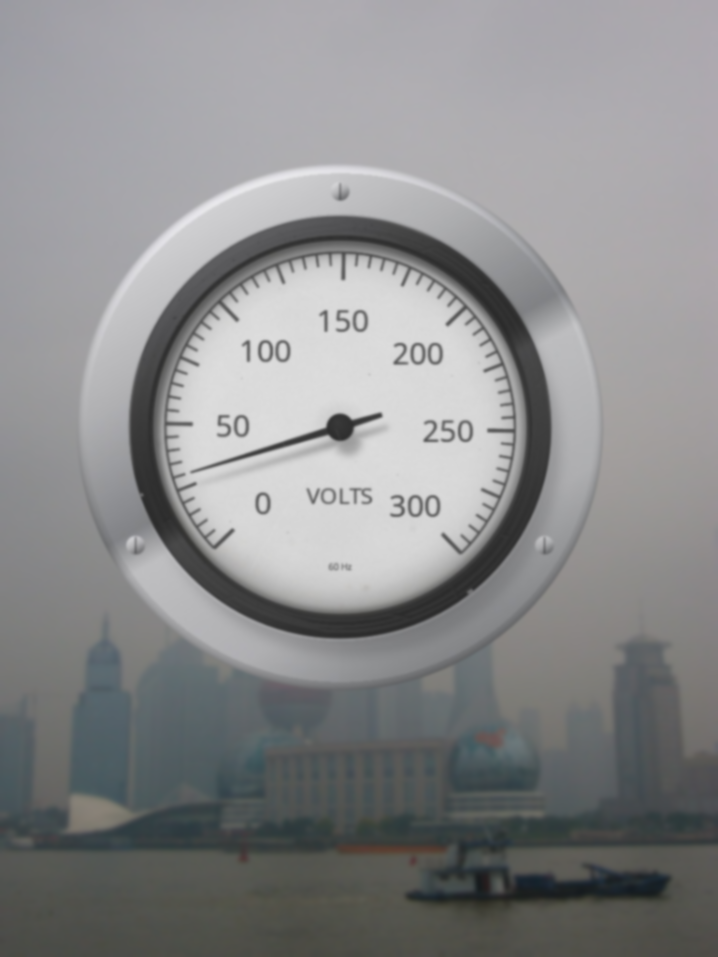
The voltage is 30 V
